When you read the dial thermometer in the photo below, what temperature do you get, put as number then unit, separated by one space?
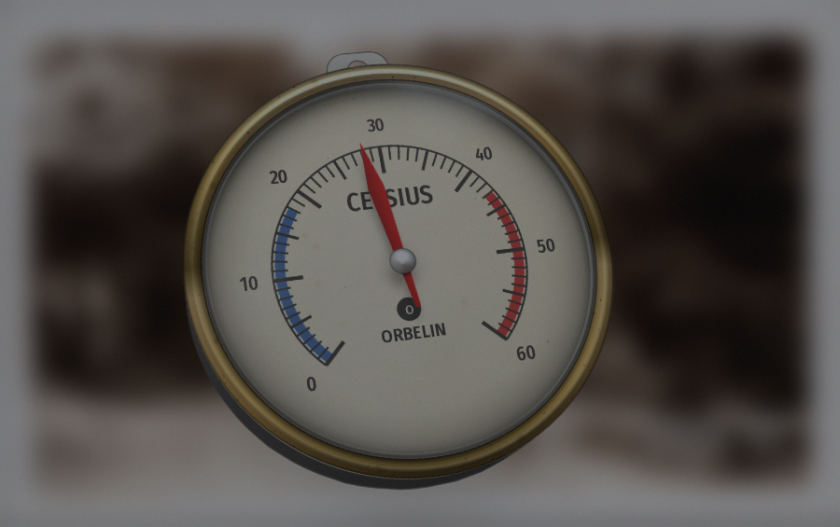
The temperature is 28 °C
